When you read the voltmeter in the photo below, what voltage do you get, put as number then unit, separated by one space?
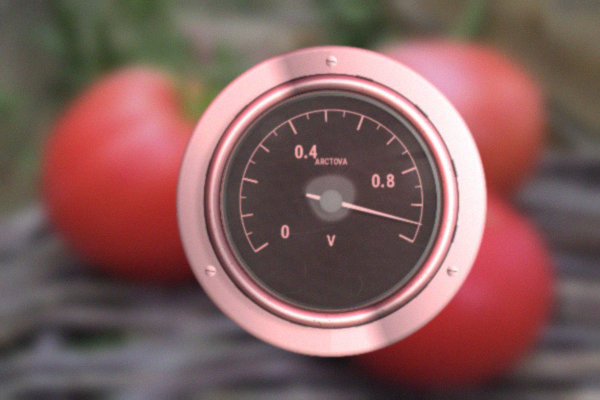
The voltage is 0.95 V
